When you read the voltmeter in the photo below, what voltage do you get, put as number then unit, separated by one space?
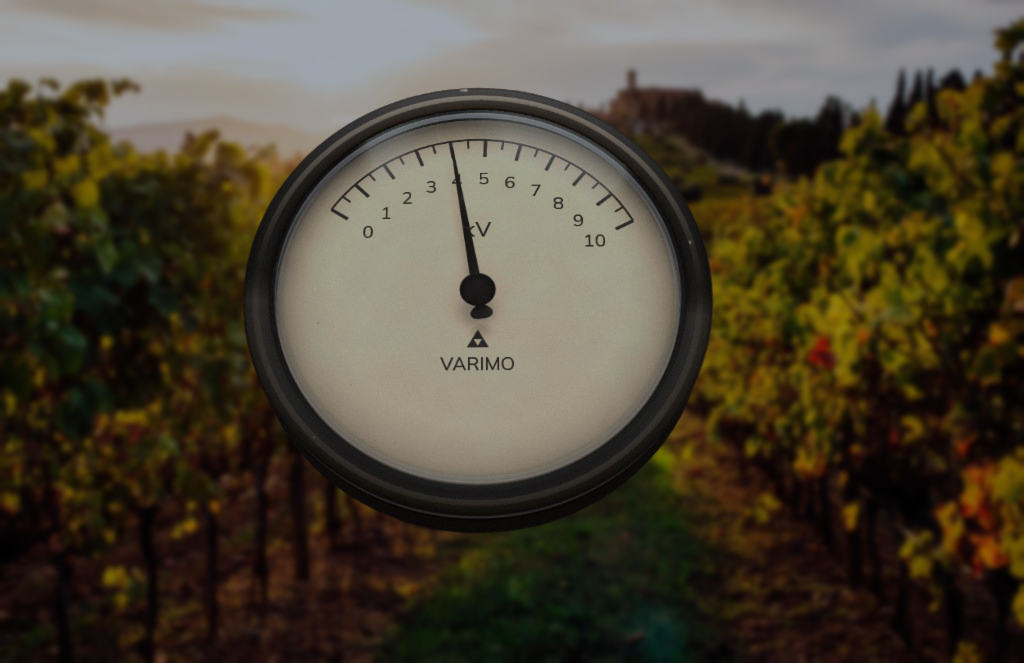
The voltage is 4 kV
